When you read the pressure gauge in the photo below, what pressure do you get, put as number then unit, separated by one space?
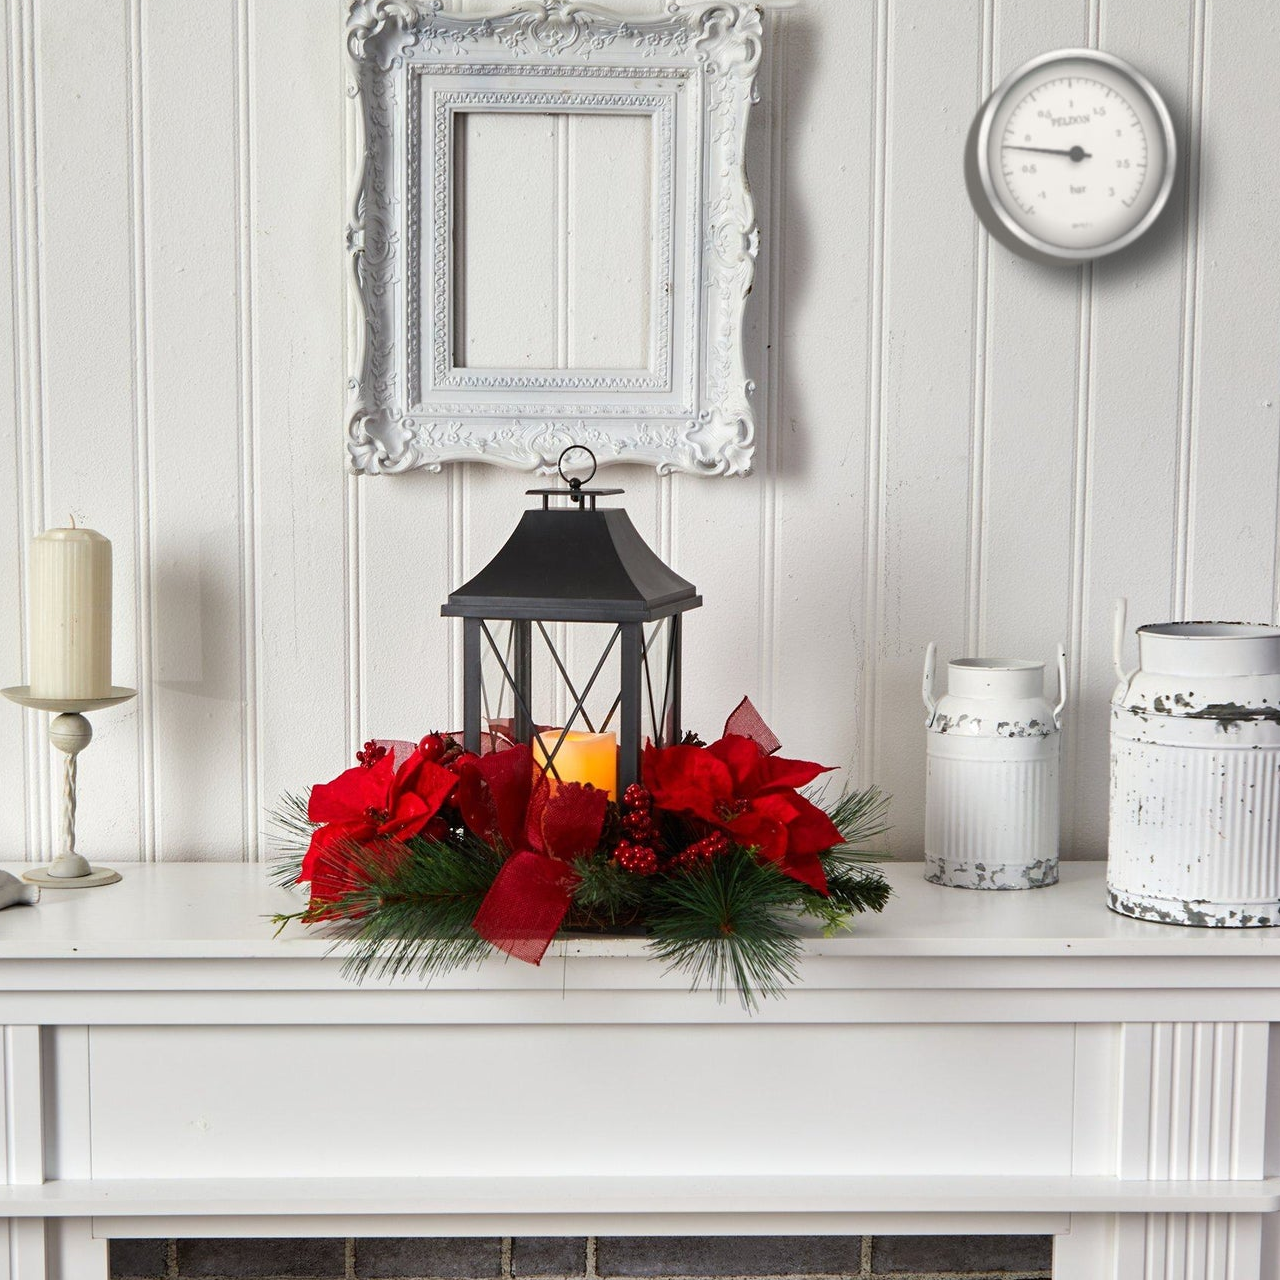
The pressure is -0.2 bar
